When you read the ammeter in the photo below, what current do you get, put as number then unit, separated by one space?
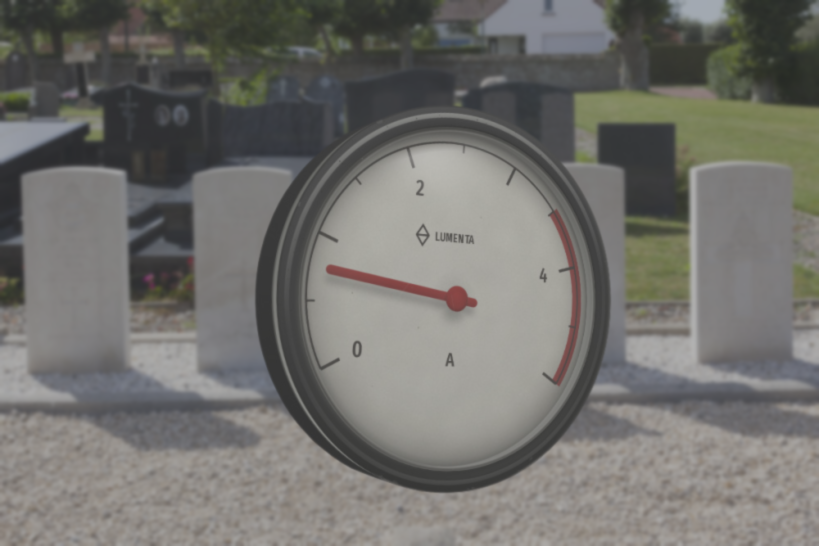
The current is 0.75 A
